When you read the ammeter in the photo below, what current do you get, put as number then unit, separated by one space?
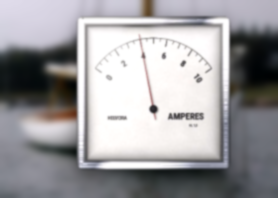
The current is 4 A
